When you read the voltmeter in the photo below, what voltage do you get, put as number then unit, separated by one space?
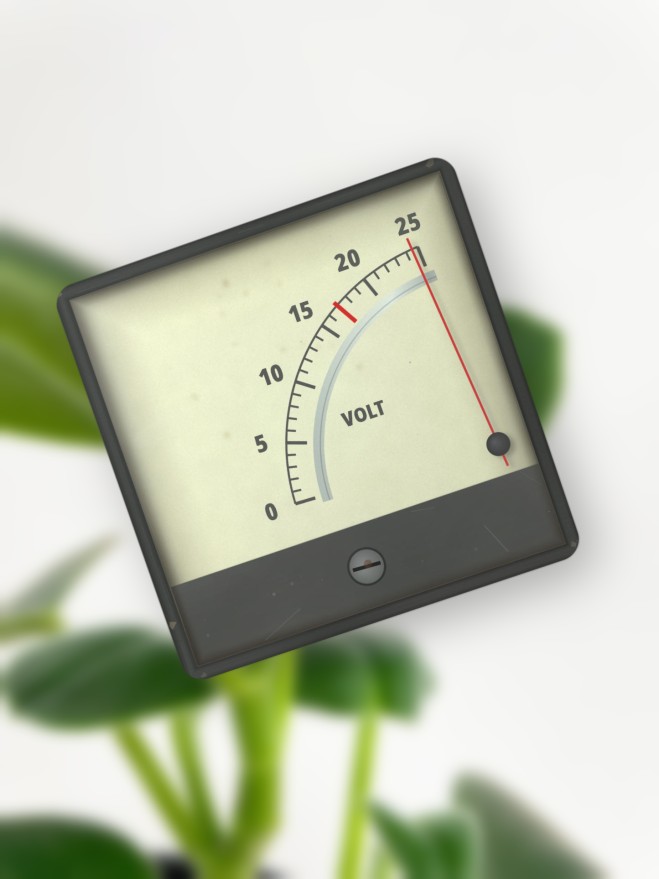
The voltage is 24.5 V
